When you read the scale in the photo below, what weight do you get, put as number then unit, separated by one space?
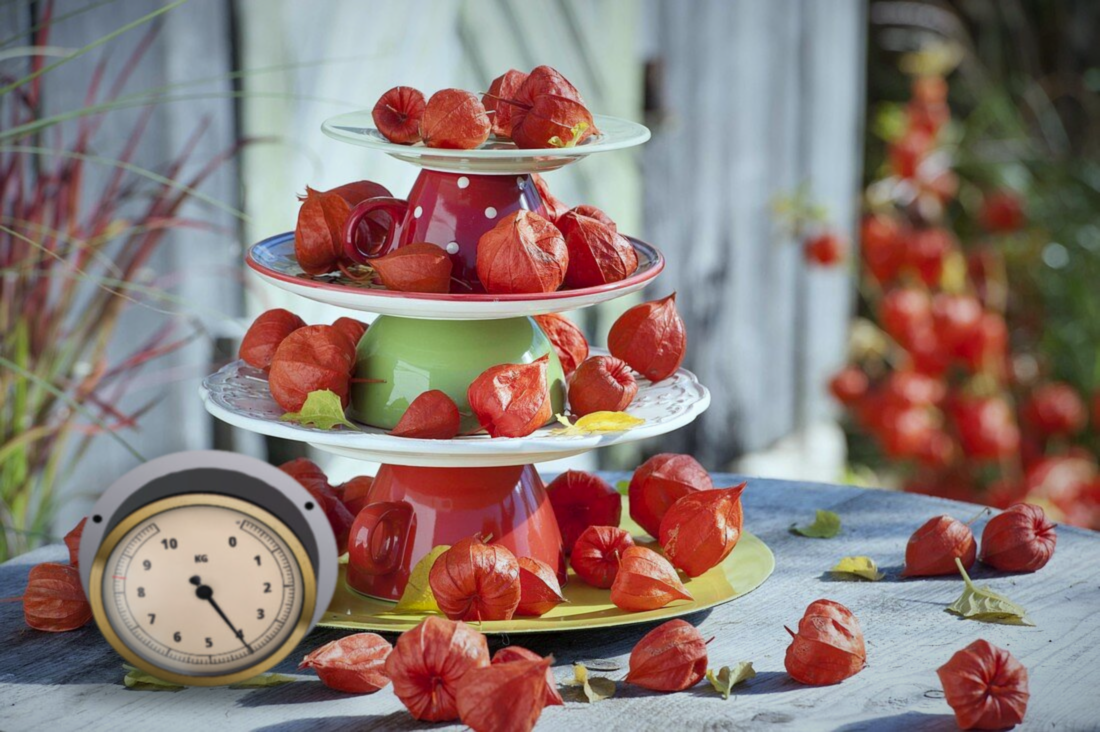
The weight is 4 kg
